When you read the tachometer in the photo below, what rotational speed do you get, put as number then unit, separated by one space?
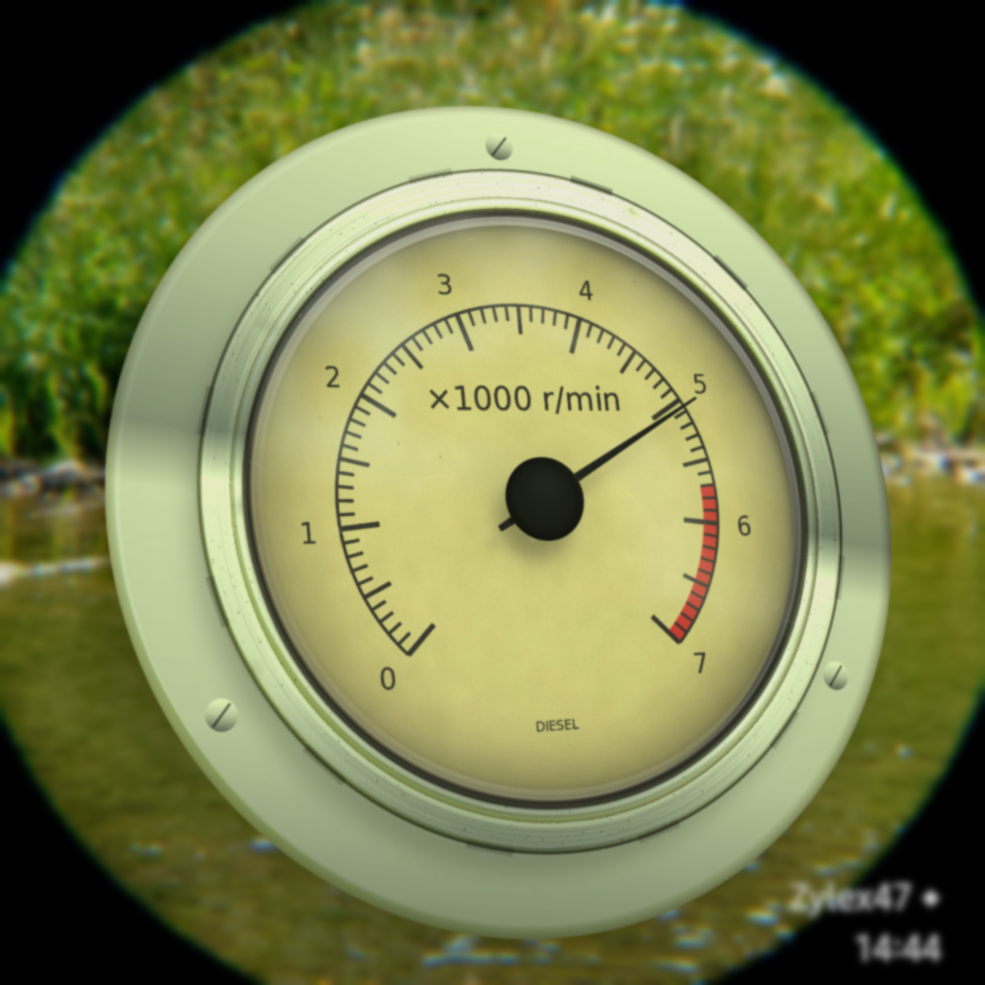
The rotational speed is 5050 rpm
